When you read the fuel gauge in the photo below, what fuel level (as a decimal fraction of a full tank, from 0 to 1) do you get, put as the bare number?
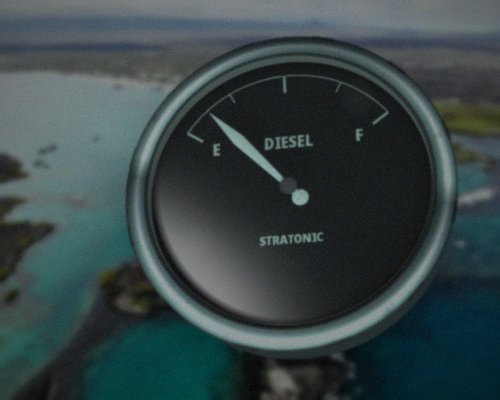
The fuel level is 0.125
